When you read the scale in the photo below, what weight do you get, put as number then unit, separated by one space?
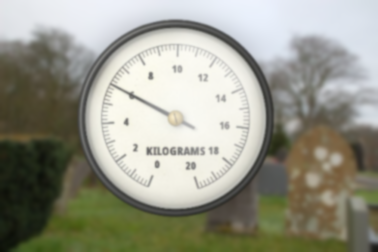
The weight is 6 kg
